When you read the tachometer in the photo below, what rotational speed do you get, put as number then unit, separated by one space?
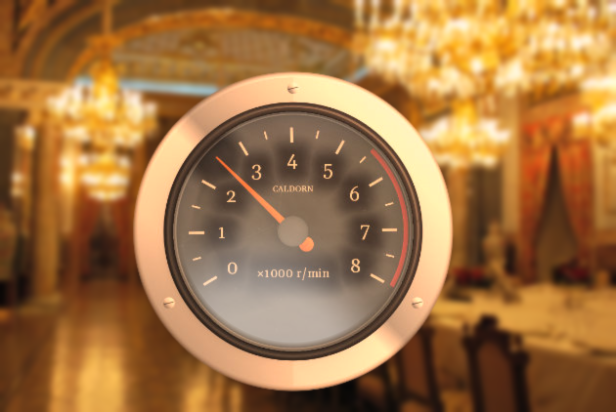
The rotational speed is 2500 rpm
